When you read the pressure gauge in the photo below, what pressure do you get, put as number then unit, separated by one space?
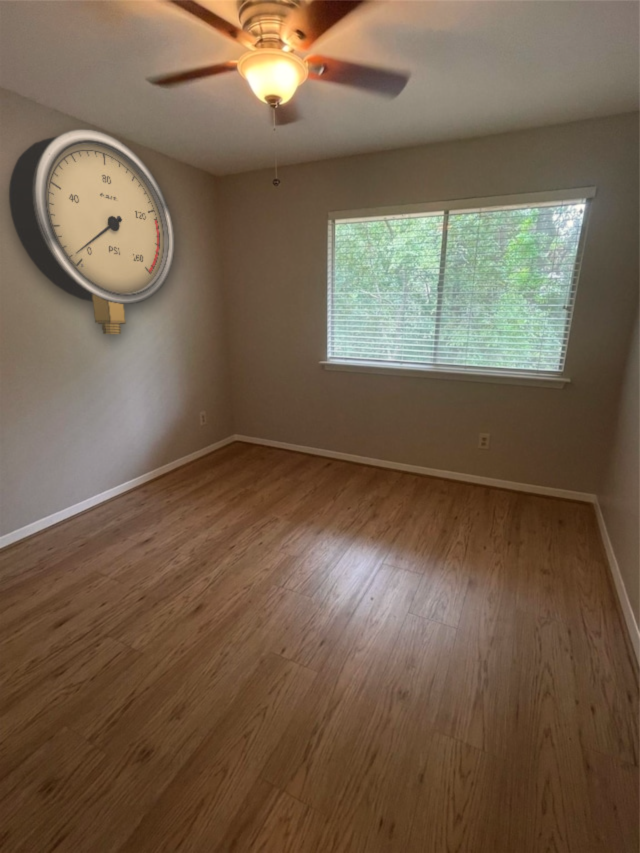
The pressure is 5 psi
